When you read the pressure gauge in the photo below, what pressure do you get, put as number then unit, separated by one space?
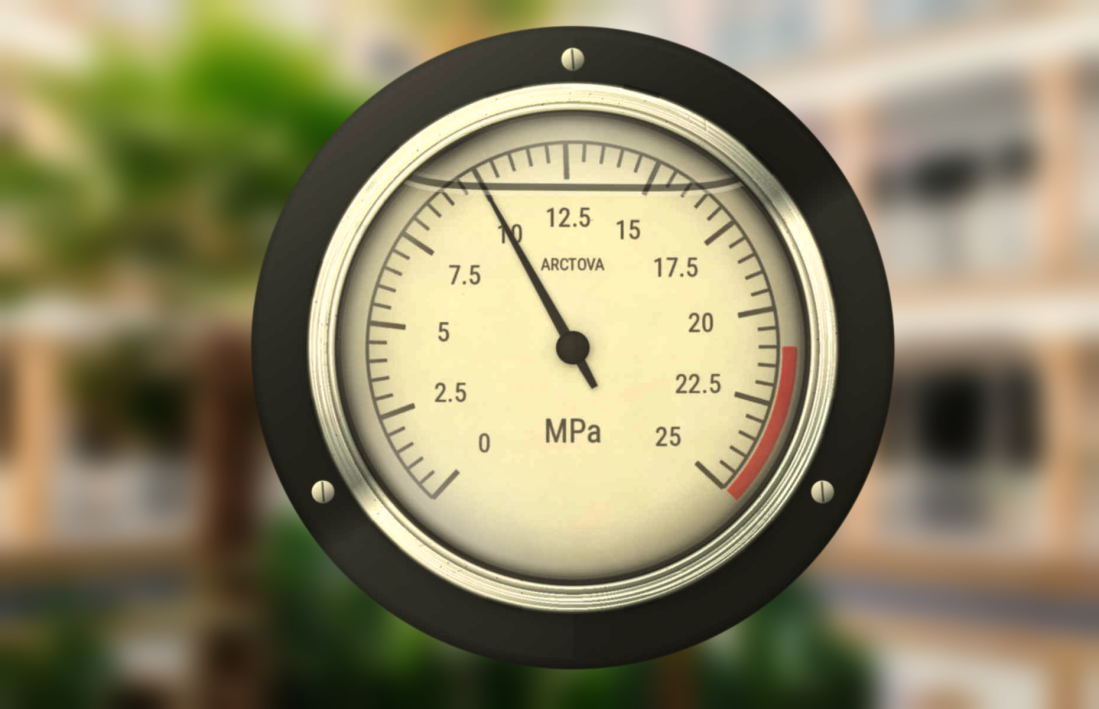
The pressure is 10 MPa
